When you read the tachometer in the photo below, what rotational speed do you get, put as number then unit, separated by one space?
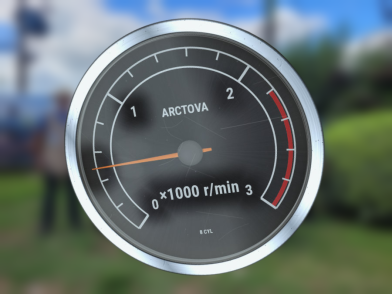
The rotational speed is 500 rpm
